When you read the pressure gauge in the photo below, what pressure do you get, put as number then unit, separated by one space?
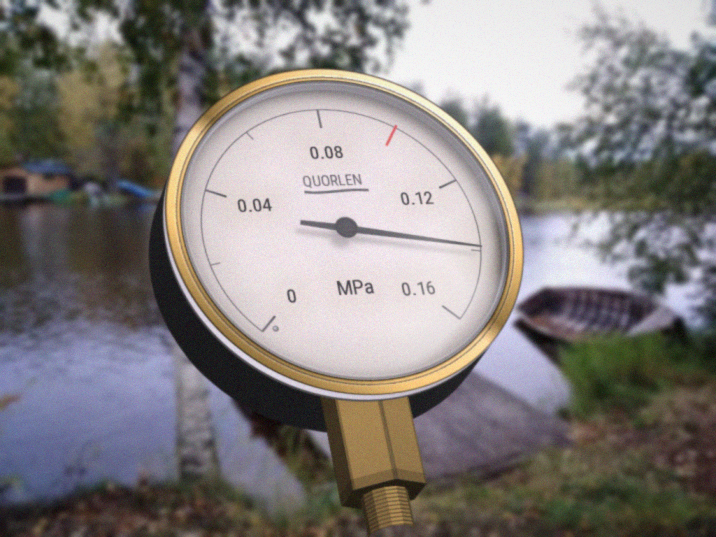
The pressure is 0.14 MPa
